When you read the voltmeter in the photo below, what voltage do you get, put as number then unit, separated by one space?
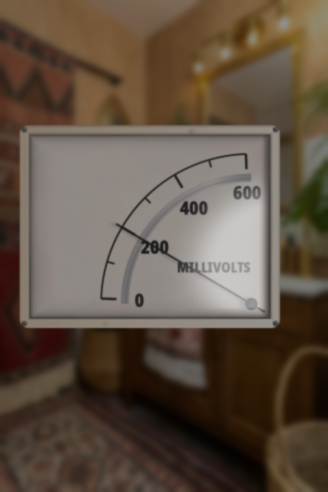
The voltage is 200 mV
